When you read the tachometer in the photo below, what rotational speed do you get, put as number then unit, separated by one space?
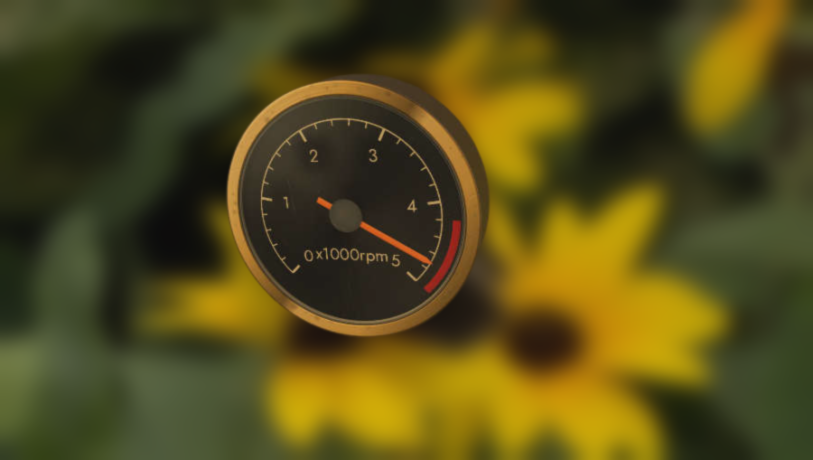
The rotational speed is 4700 rpm
